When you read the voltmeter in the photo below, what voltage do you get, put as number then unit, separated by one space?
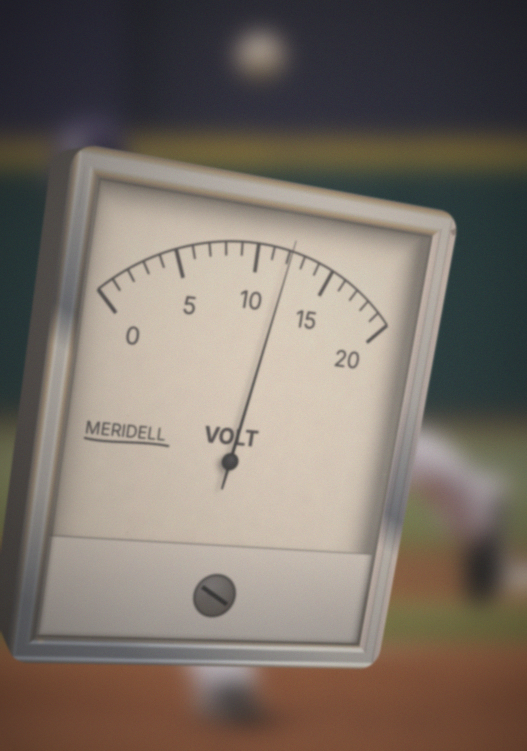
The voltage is 12 V
